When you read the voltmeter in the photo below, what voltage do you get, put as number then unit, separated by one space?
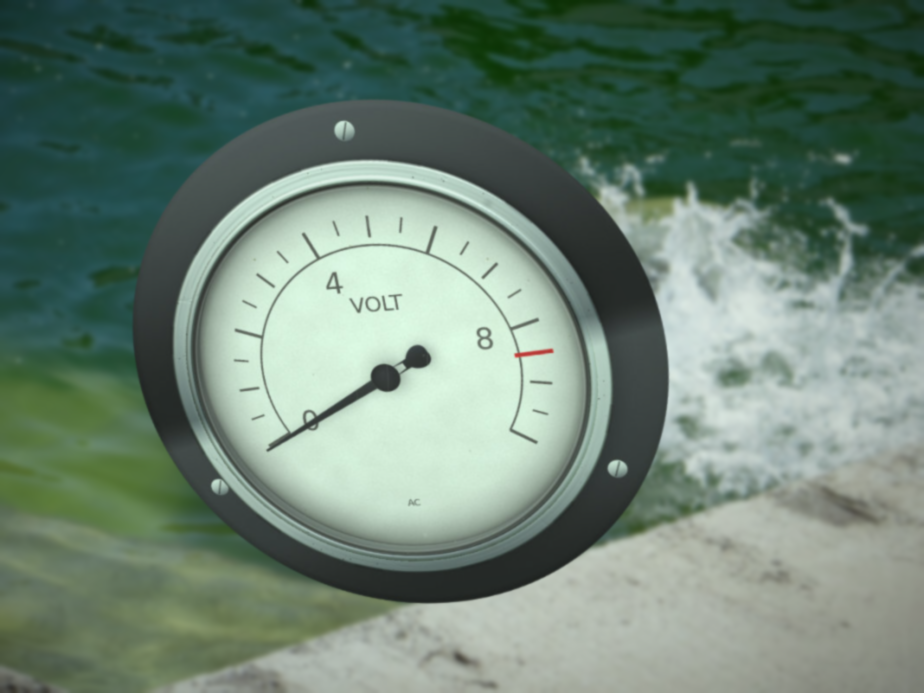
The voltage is 0 V
